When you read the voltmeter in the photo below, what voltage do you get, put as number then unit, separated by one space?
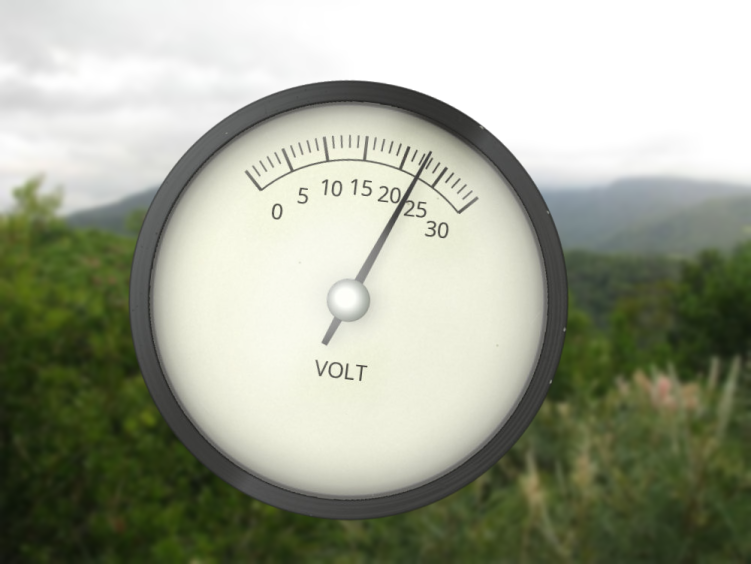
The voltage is 22.5 V
